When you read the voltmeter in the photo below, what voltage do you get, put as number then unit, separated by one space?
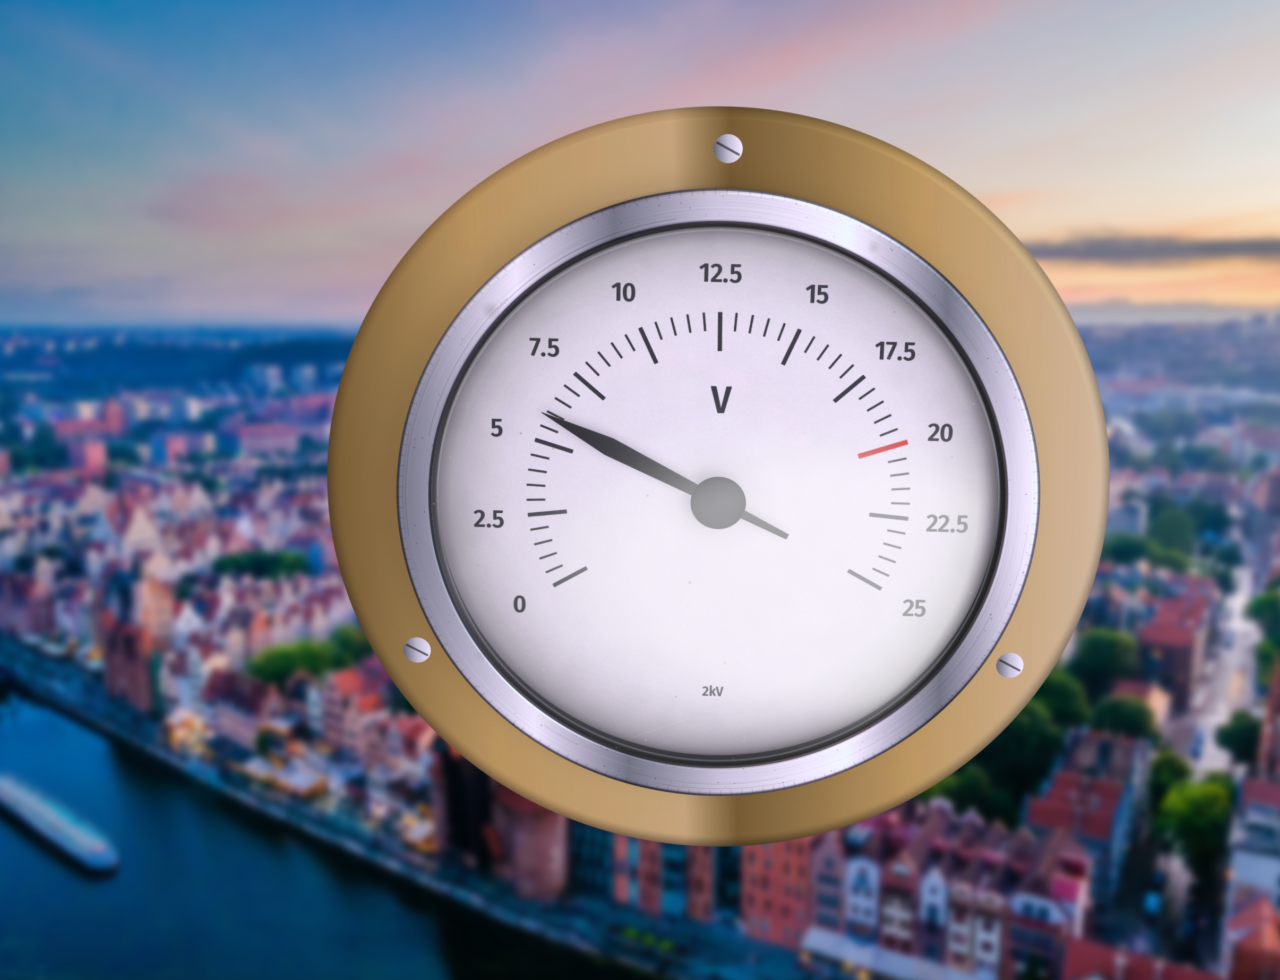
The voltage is 6 V
